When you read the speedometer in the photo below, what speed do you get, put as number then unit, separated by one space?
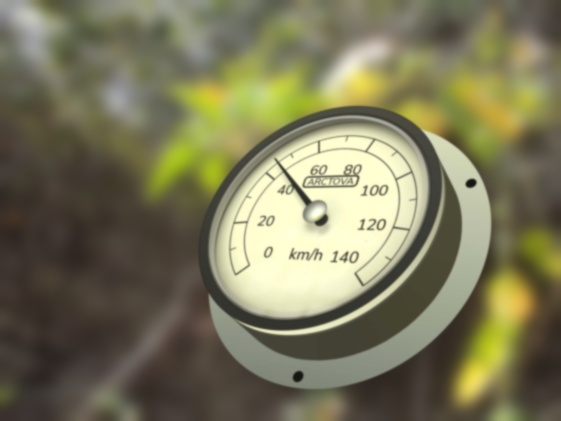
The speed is 45 km/h
